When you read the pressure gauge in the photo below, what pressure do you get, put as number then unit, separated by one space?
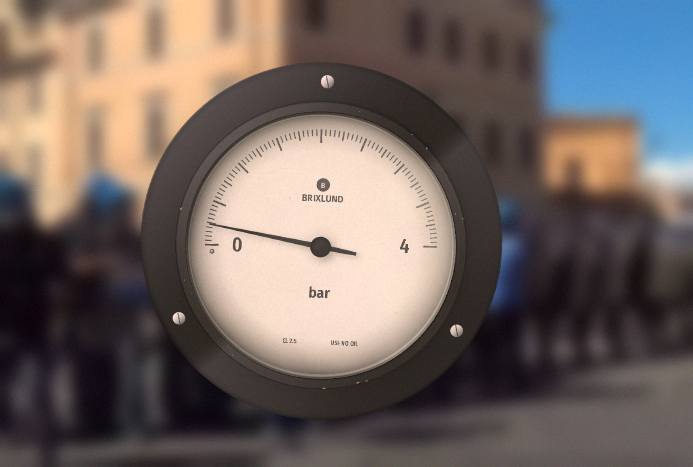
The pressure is 0.25 bar
